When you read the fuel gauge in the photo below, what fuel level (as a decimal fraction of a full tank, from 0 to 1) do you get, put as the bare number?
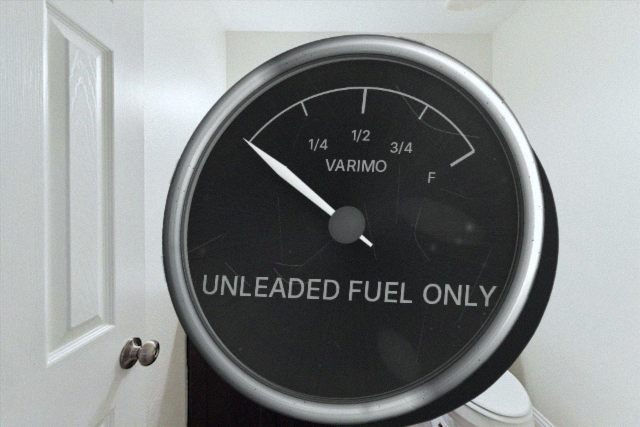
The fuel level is 0
